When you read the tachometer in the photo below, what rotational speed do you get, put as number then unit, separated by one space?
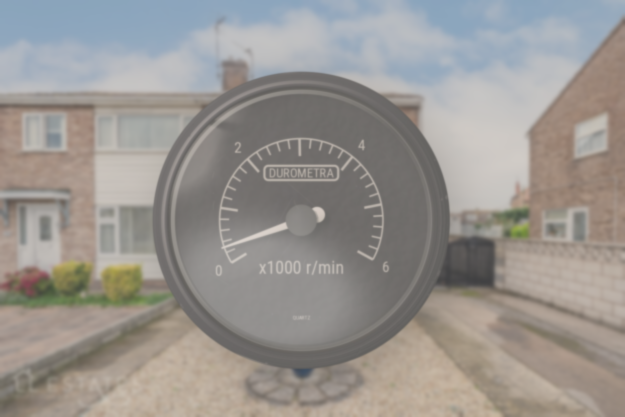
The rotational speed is 300 rpm
